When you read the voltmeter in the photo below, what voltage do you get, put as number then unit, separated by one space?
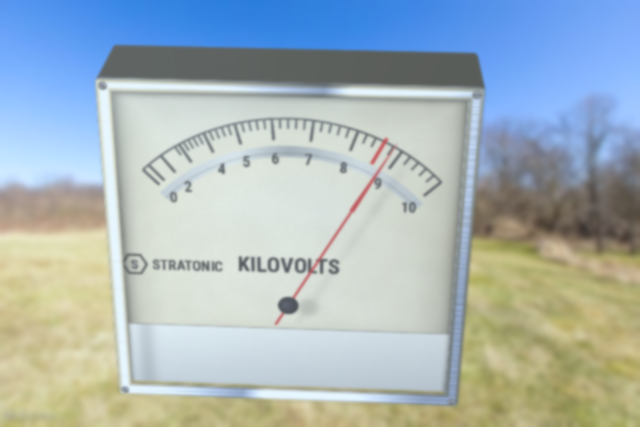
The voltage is 8.8 kV
